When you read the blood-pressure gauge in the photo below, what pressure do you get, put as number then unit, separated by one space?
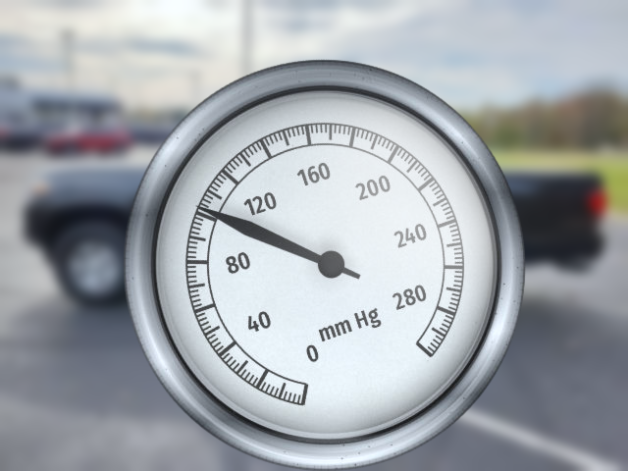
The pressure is 102 mmHg
